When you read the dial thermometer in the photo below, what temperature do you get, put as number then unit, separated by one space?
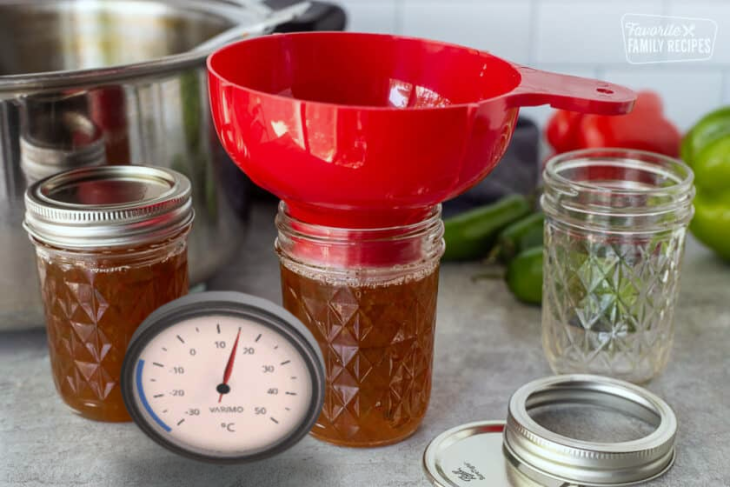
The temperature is 15 °C
